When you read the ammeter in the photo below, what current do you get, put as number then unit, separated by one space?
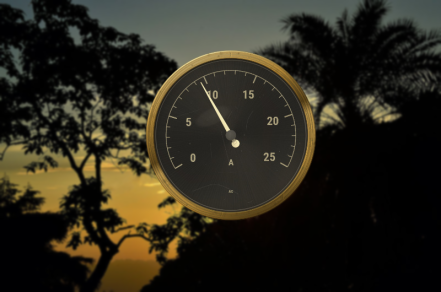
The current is 9.5 A
